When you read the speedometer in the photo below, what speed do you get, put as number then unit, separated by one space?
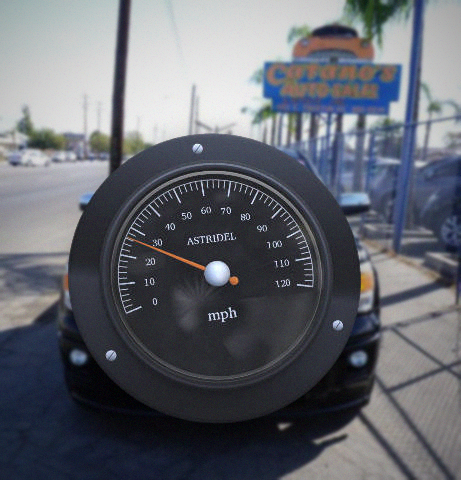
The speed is 26 mph
